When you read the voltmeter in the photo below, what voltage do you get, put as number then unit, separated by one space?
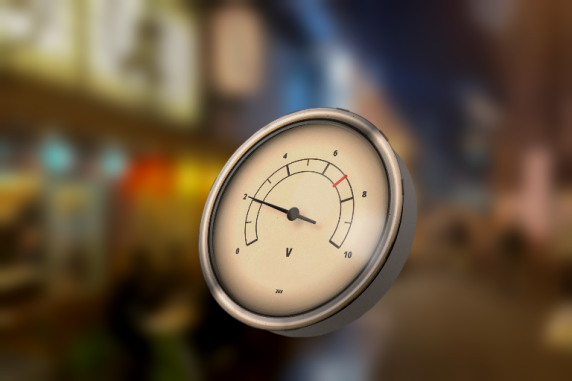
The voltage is 2 V
